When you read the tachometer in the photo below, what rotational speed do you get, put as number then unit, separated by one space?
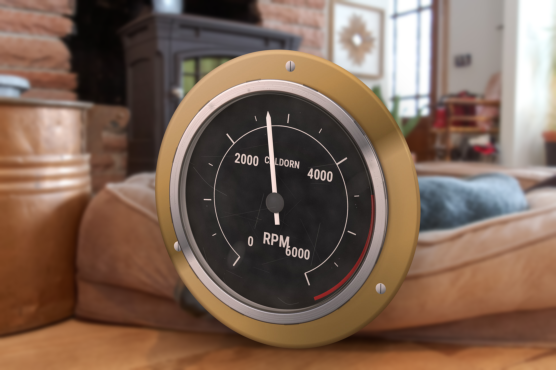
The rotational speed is 2750 rpm
